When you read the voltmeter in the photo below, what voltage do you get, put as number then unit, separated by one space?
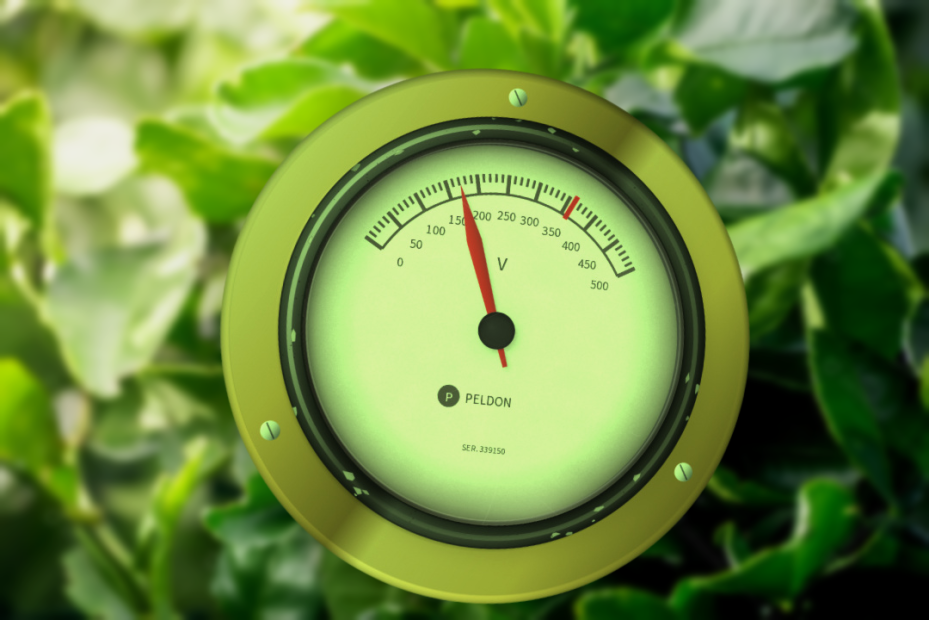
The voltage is 170 V
